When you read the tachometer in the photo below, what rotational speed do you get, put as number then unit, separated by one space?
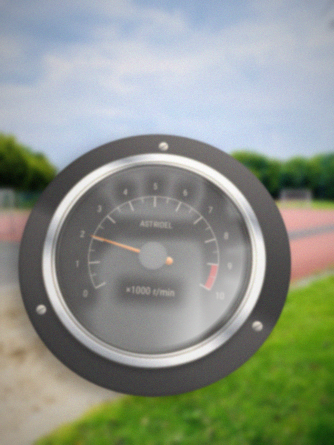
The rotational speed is 2000 rpm
